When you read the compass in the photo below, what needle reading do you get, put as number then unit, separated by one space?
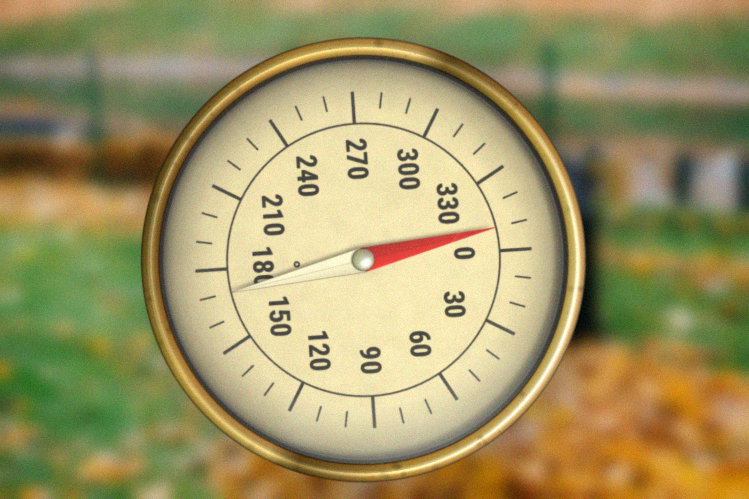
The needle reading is 350 °
